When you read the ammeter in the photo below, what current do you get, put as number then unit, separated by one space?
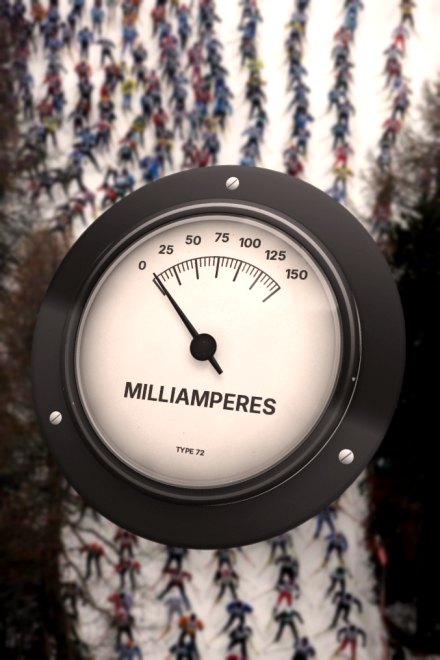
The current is 5 mA
